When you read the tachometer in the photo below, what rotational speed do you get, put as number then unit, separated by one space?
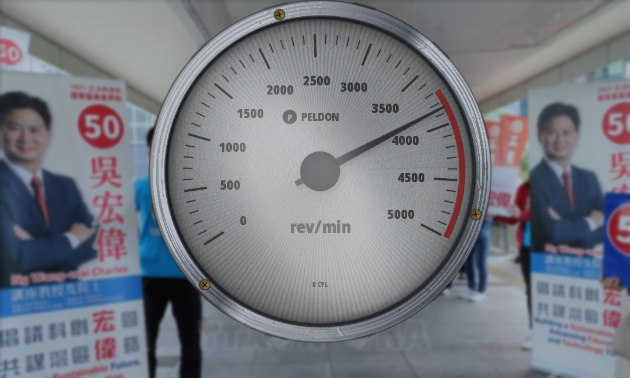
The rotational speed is 3850 rpm
